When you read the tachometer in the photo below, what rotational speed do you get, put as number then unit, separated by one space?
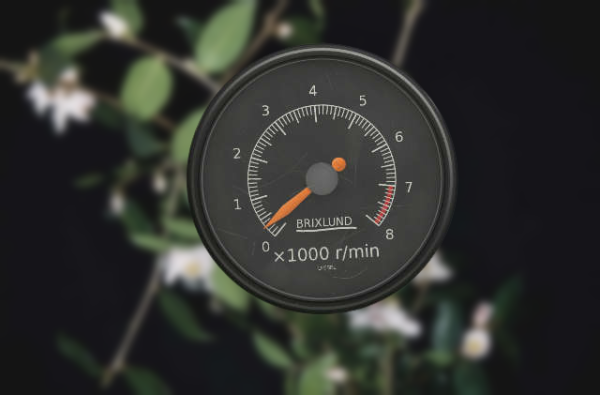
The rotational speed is 300 rpm
